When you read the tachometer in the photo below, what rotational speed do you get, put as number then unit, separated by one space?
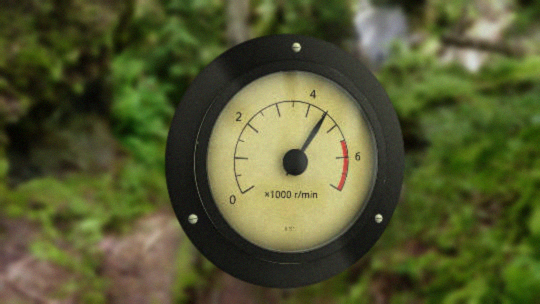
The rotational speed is 4500 rpm
